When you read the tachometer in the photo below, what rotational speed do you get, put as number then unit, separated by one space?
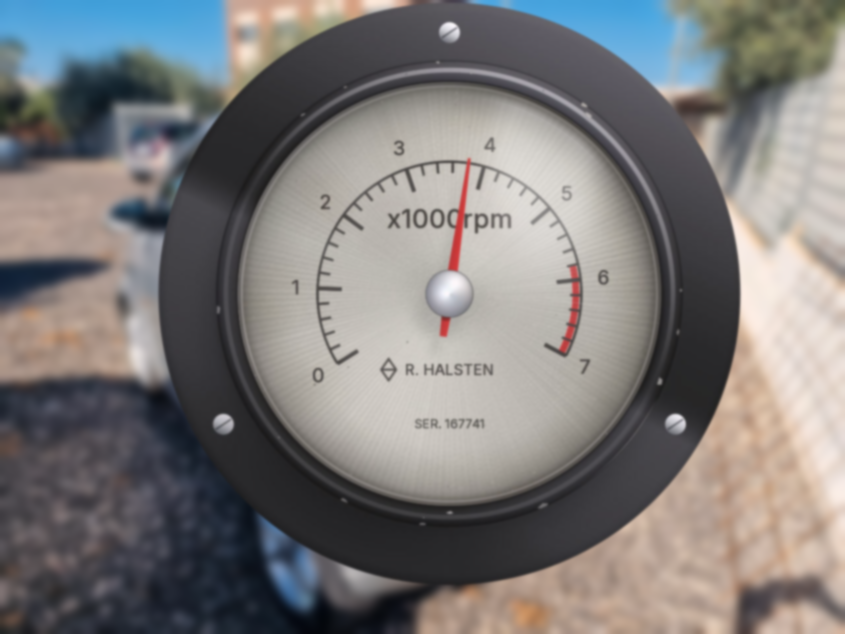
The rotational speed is 3800 rpm
